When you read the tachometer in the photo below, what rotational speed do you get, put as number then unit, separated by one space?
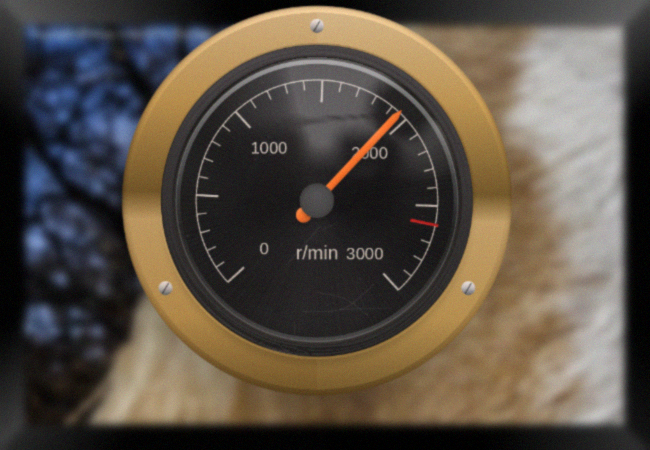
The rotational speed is 1950 rpm
